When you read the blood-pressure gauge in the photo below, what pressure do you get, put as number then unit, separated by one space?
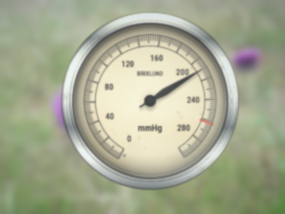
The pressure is 210 mmHg
